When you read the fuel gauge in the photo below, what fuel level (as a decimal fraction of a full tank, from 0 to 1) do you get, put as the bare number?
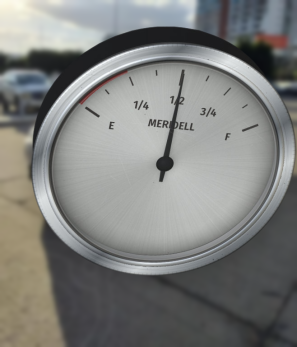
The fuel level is 0.5
